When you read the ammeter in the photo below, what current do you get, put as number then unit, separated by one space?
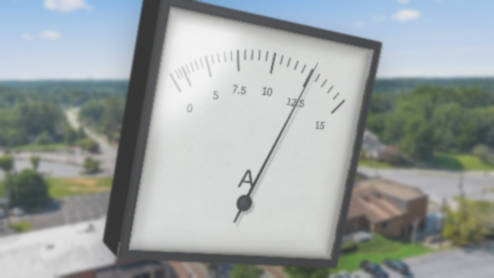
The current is 12.5 A
